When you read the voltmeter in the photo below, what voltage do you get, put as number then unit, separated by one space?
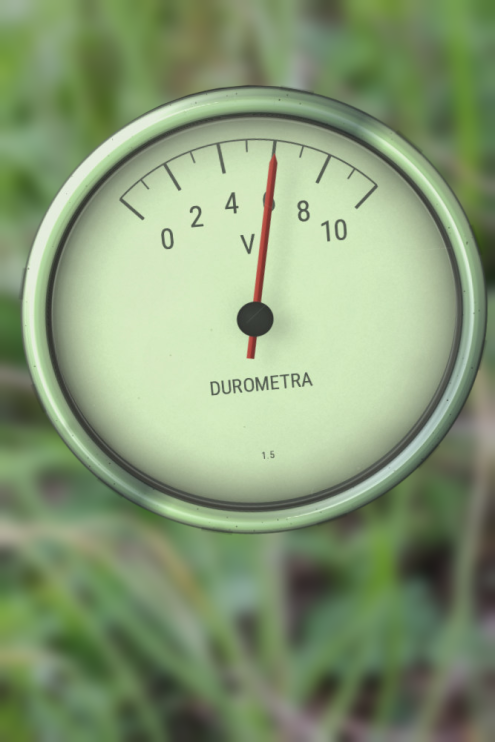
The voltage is 6 V
